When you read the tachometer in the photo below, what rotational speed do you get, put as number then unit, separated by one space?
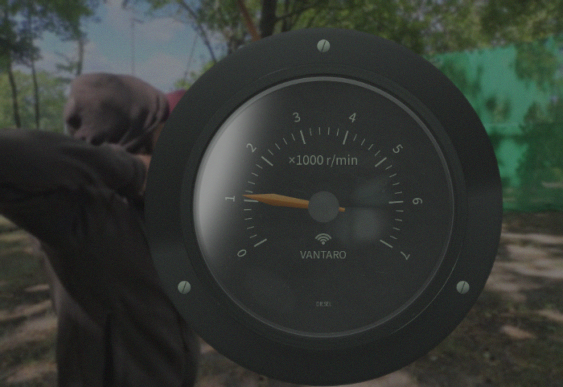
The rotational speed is 1100 rpm
